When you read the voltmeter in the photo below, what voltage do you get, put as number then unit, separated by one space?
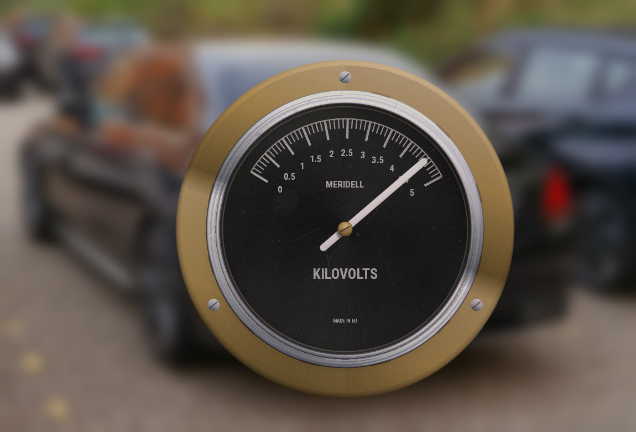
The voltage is 4.5 kV
